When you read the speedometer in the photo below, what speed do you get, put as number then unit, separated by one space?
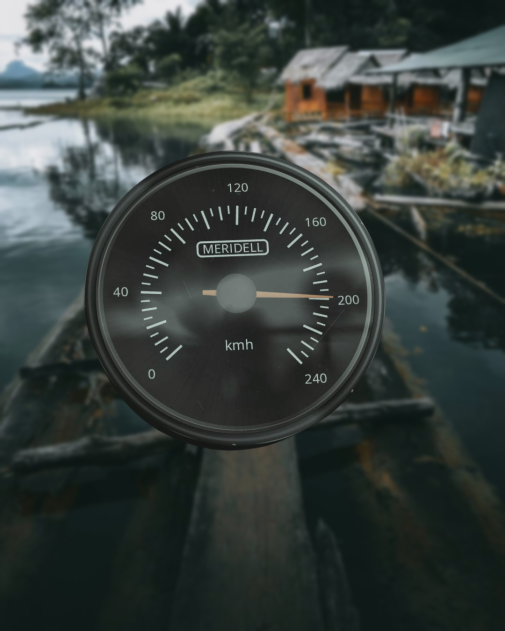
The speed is 200 km/h
